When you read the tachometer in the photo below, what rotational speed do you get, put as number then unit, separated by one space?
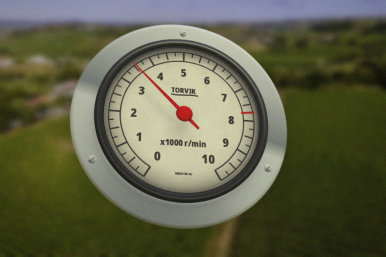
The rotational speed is 3500 rpm
